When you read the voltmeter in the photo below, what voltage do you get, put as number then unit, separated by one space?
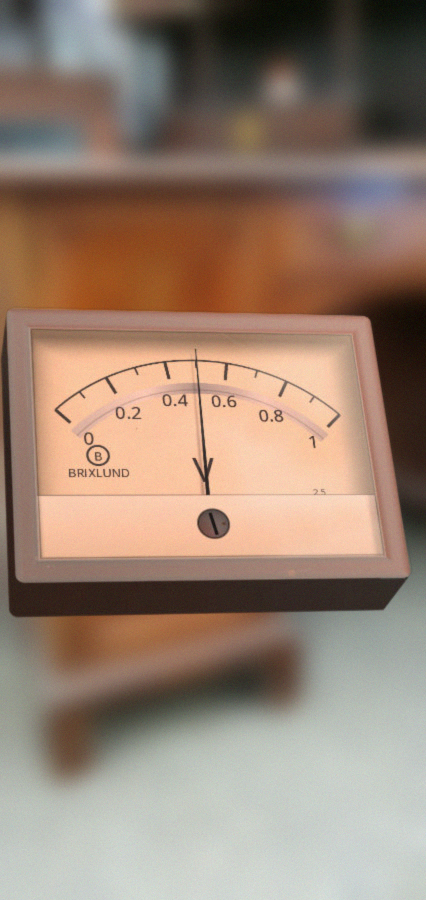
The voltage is 0.5 V
